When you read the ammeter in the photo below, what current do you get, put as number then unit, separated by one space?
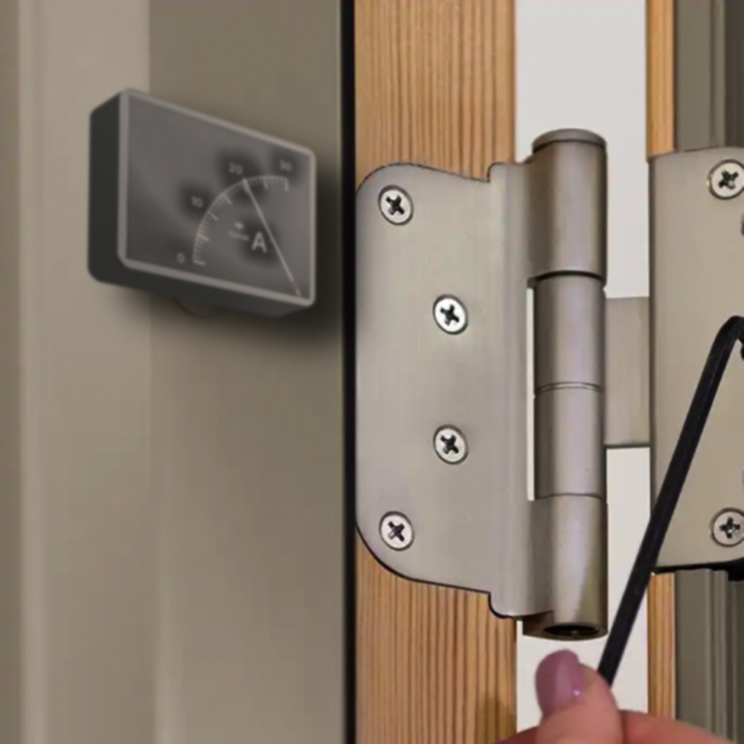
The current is 20 A
